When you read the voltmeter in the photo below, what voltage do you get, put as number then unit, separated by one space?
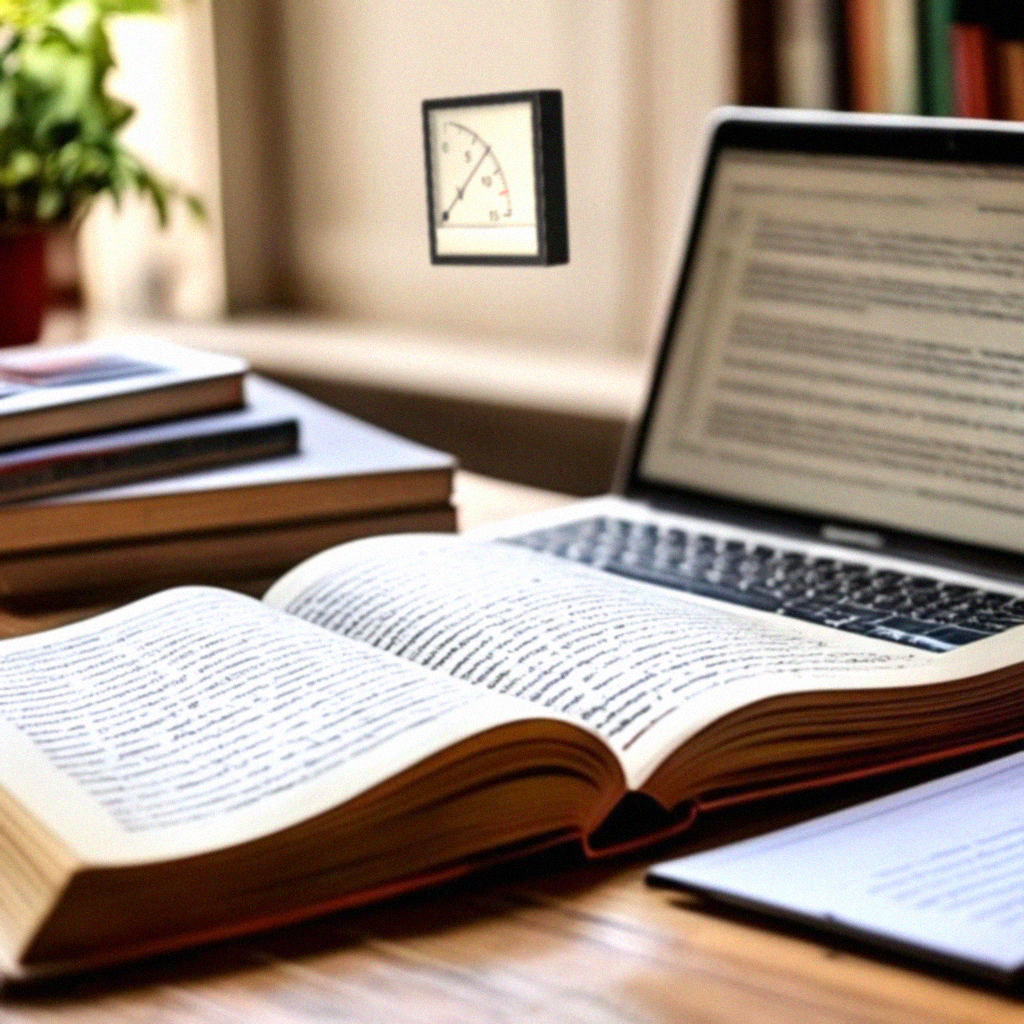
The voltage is 7.5 V
